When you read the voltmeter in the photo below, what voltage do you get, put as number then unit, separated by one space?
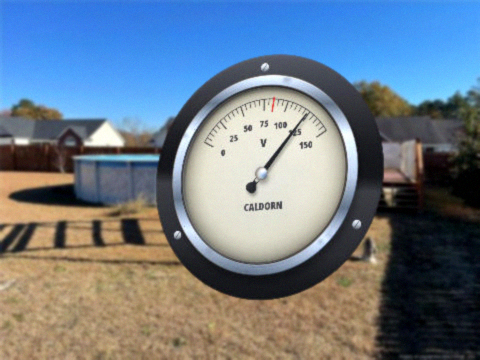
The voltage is 125 V
